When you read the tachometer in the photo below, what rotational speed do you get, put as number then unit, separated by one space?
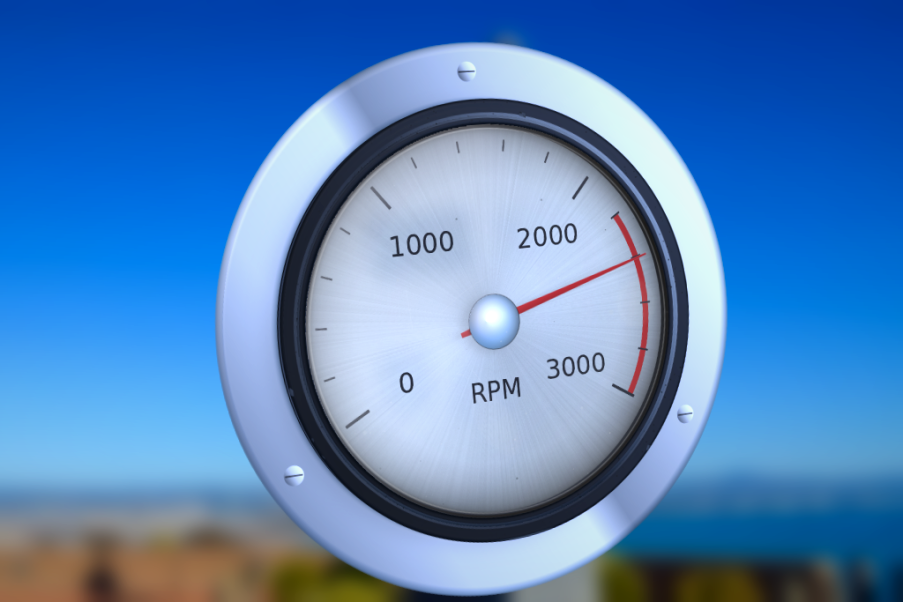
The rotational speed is 2400 rpm
